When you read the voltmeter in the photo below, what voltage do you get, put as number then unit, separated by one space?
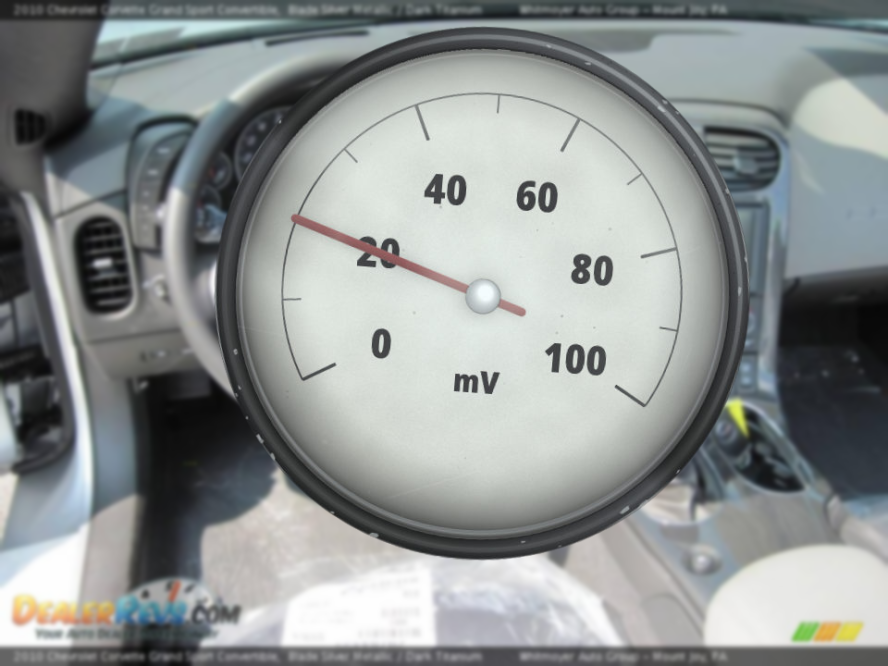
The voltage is 20 mV
